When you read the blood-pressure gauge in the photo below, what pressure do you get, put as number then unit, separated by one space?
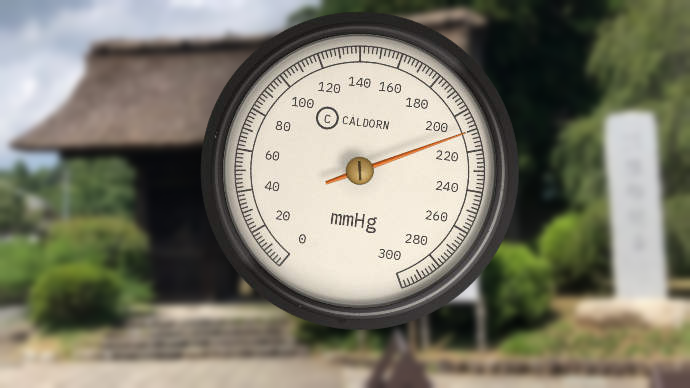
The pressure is 210 mmHg
